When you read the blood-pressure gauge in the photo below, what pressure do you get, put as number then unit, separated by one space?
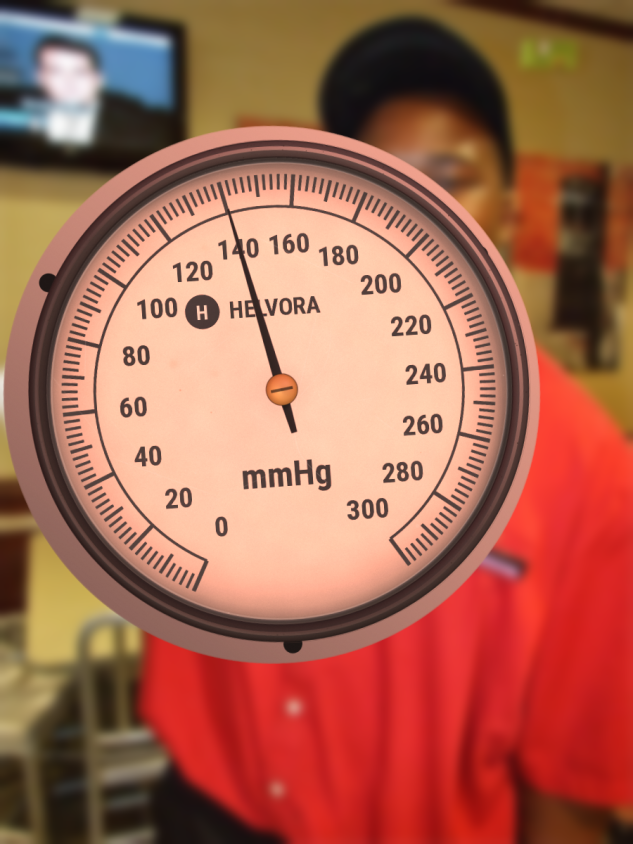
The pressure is 140 mmHg
